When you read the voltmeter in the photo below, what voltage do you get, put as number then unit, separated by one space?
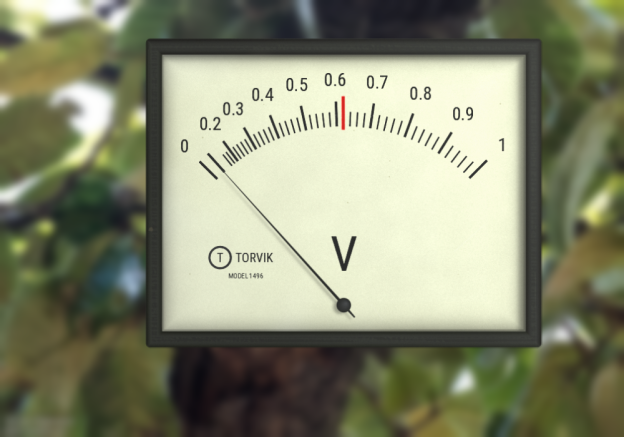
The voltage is 0.1 V
